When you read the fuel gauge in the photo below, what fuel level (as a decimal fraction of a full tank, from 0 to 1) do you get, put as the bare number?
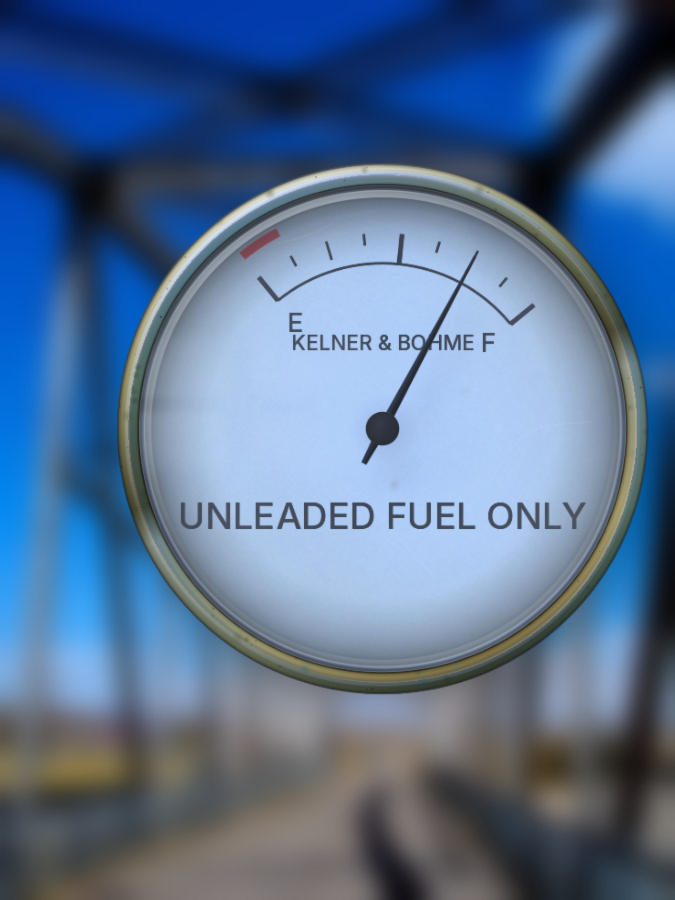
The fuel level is 0.75
